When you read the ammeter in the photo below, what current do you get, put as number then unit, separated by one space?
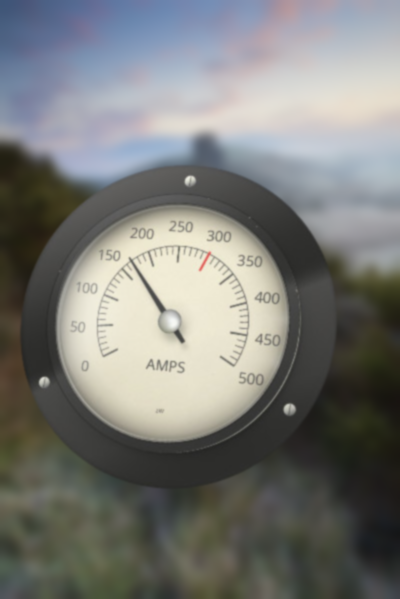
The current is 170 A
